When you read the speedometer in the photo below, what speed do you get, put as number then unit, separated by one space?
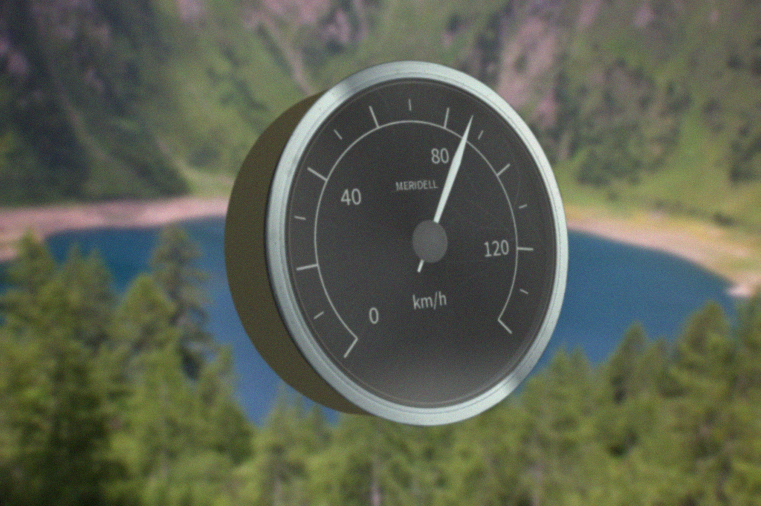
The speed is 85 km/h
